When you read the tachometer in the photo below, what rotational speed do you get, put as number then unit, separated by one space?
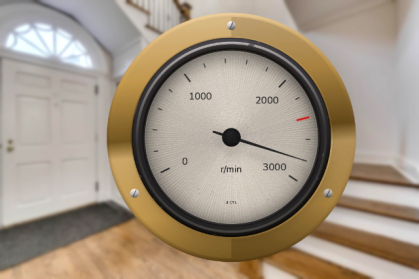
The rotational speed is 2800 rpm
